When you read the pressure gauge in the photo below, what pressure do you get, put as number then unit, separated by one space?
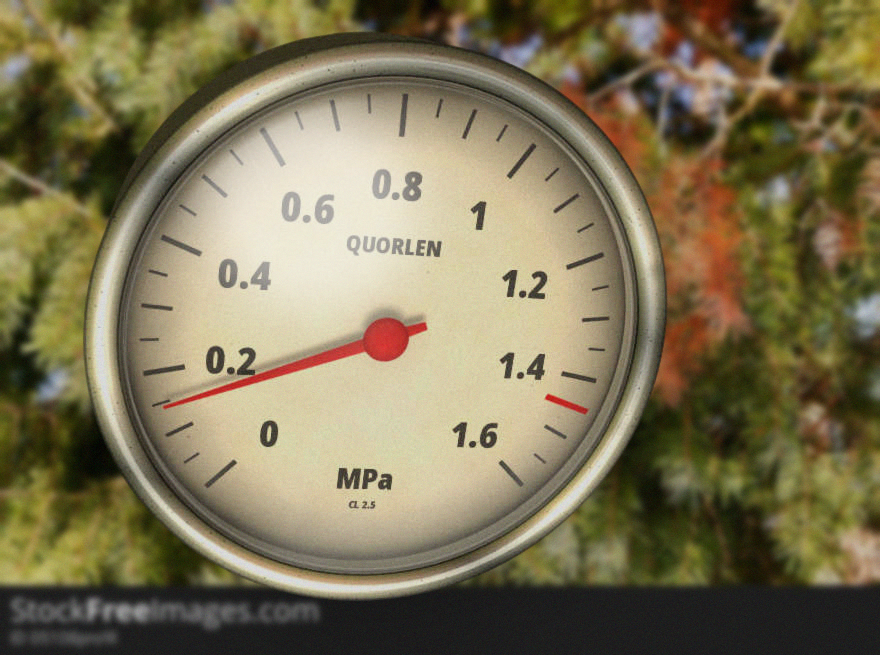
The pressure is 0.15 MPa
